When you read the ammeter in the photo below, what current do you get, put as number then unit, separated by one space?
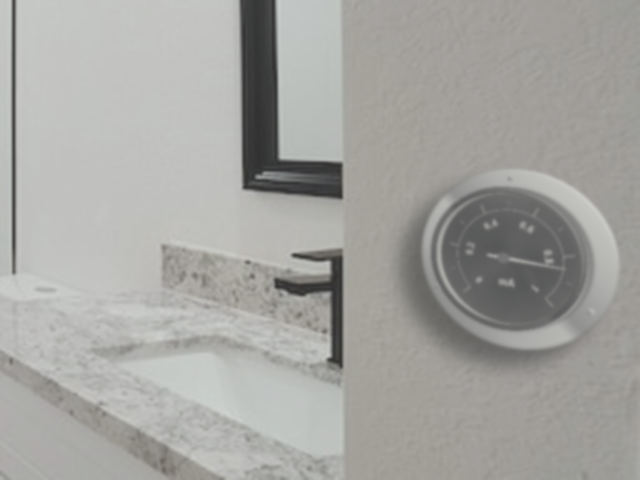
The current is 0.85 mA
